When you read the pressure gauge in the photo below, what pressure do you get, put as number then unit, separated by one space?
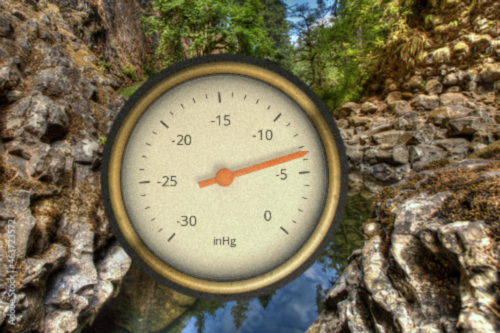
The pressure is -6.5 inHg
